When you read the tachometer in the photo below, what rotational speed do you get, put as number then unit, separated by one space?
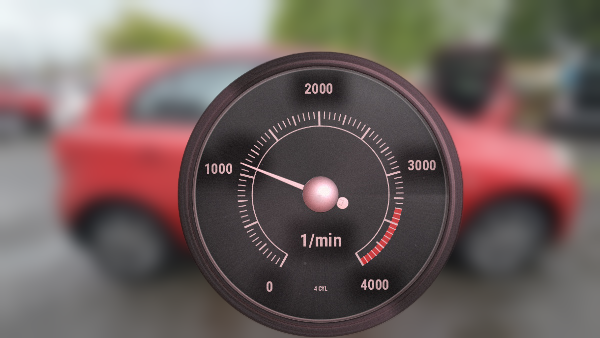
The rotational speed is 1100 rpm
